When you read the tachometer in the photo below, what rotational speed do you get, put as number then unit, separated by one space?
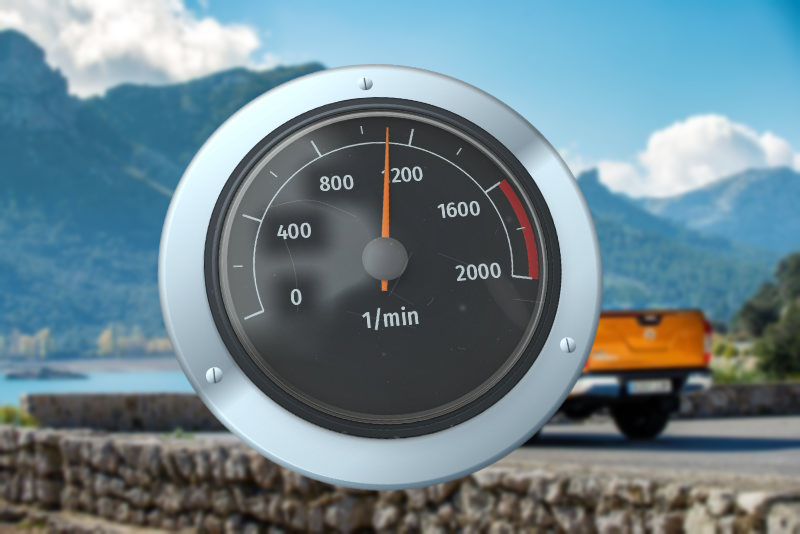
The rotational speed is 1100 rpm
